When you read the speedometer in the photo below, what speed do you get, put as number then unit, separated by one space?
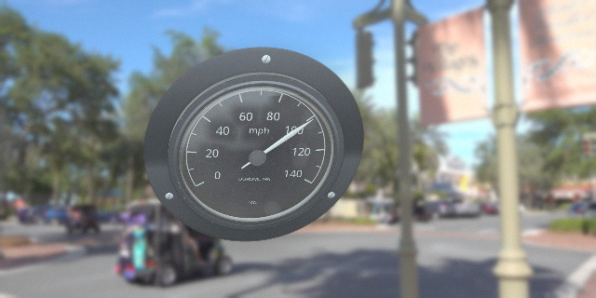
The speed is 100 mph
